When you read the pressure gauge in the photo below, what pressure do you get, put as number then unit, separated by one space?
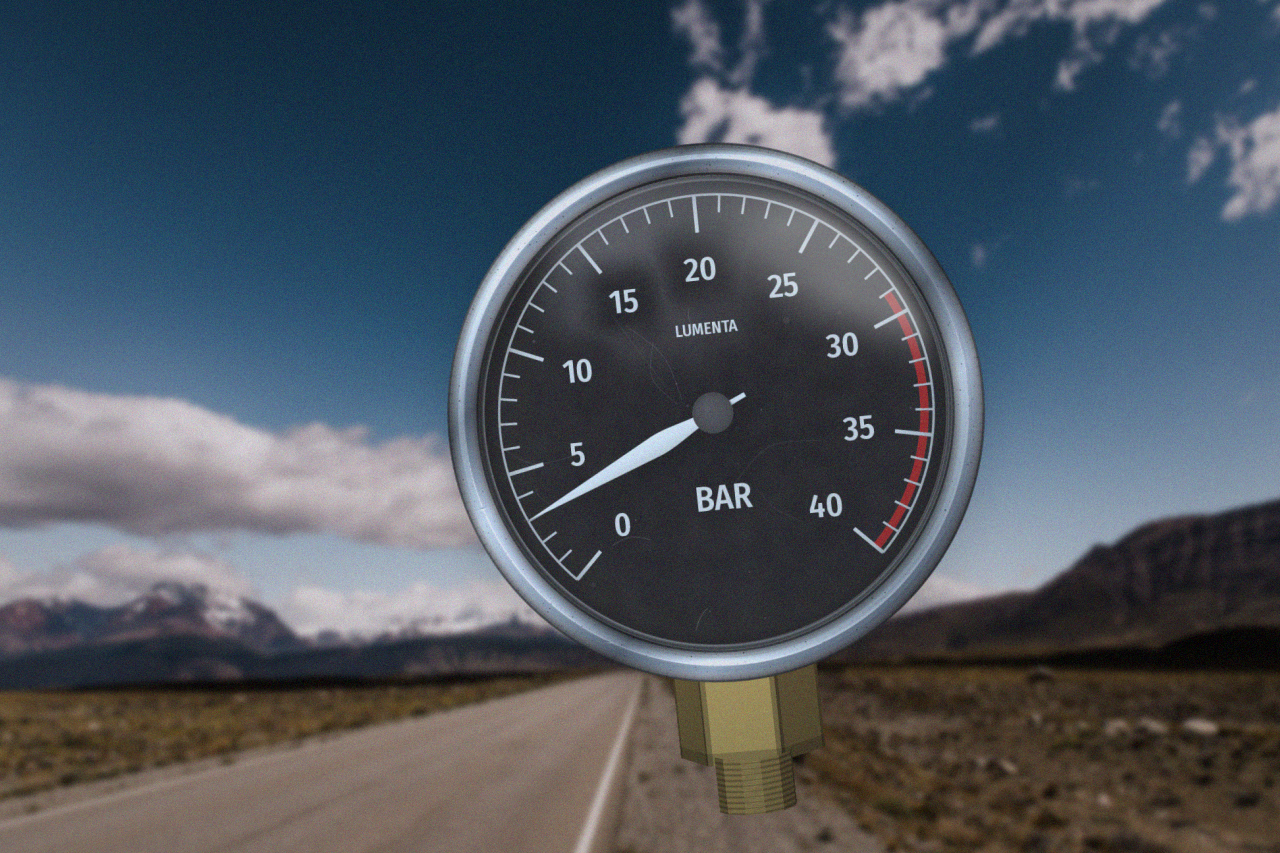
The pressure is 3 bar
